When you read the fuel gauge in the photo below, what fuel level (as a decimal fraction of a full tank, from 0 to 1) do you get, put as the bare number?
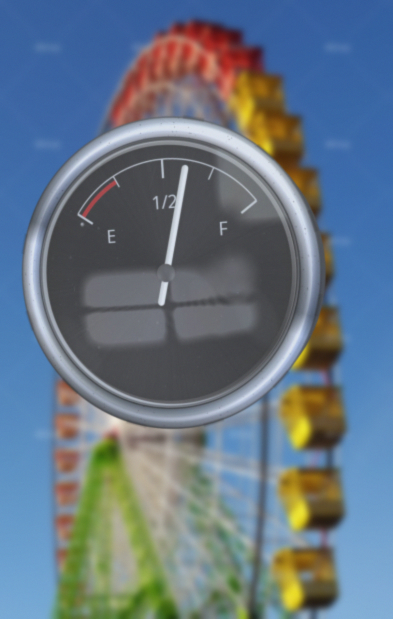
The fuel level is 0.625
